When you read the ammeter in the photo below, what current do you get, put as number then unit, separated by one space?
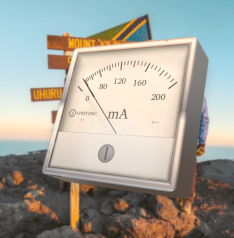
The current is 40 mA
